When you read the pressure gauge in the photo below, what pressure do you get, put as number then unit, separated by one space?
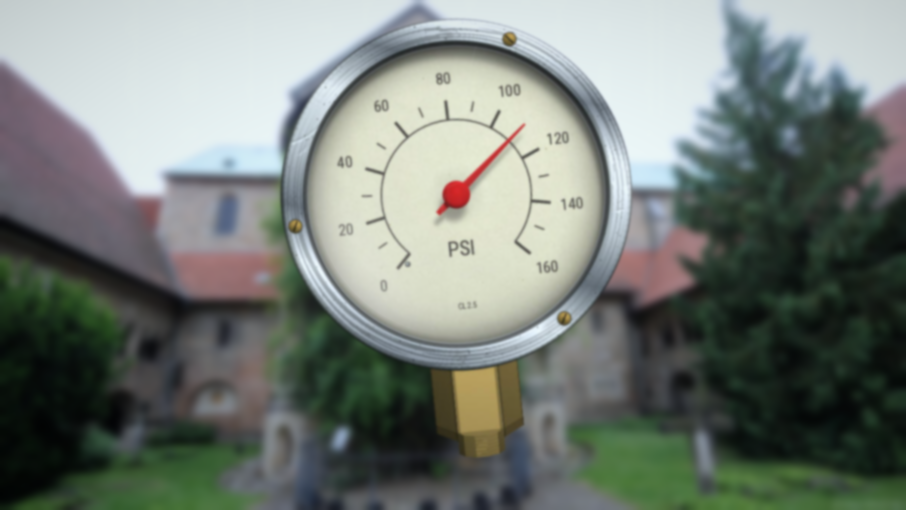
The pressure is 110 psi
